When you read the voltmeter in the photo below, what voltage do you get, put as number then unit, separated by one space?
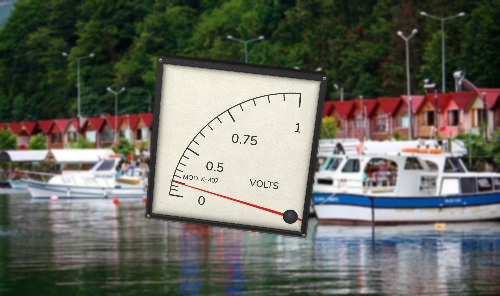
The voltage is 0.25 V
